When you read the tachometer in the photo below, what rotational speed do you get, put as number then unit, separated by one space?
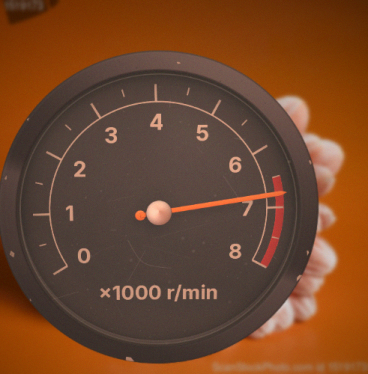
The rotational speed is 6750 rpm
